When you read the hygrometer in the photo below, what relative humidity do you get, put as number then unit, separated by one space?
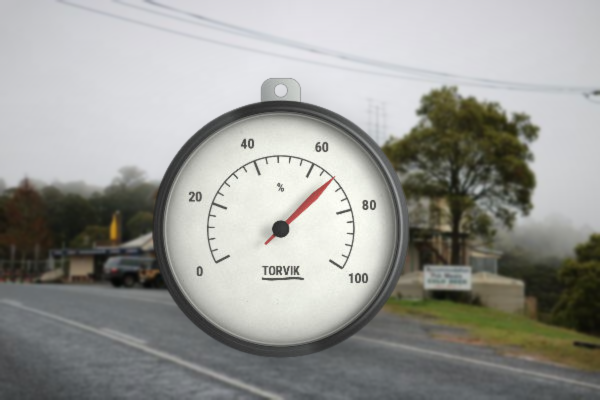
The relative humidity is 68 %
